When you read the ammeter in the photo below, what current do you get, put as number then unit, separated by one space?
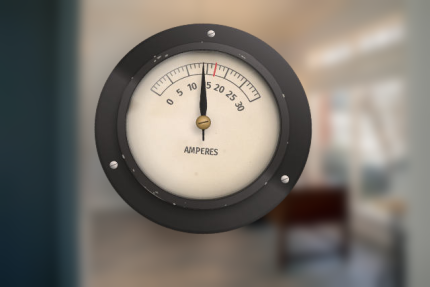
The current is 14 A
